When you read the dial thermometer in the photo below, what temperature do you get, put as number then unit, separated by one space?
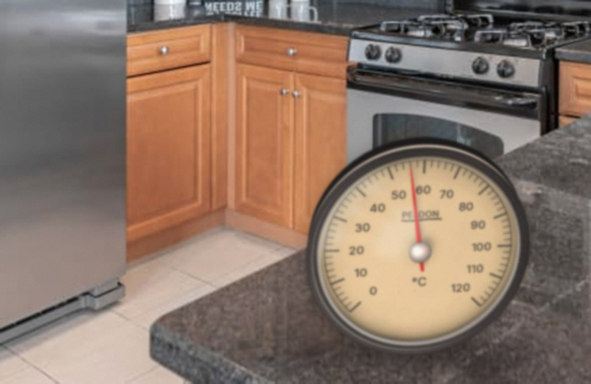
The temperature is 56 °C
